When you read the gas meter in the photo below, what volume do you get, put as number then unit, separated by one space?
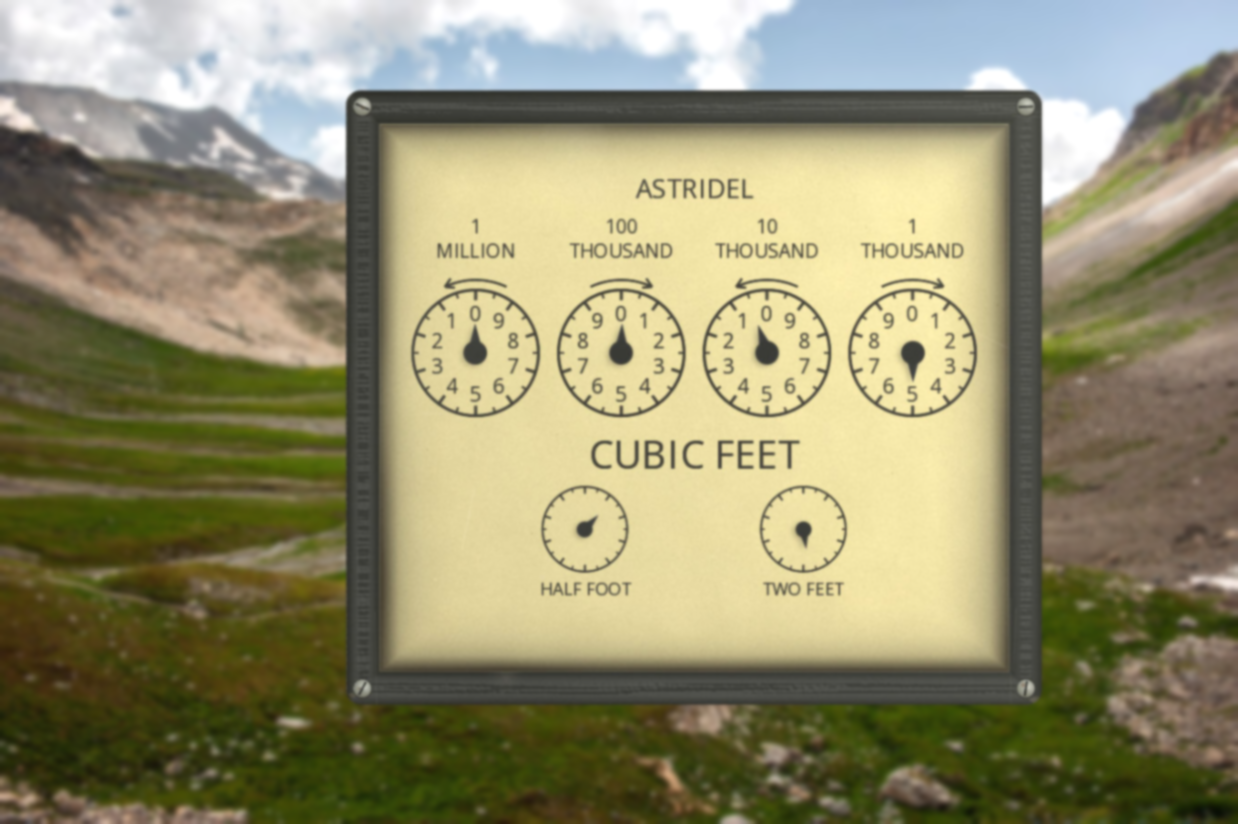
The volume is 500 ft³
